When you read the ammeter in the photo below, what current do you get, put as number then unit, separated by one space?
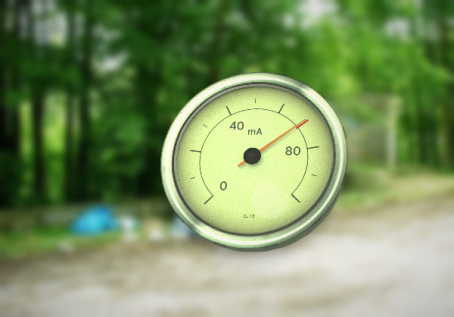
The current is 70 mA
